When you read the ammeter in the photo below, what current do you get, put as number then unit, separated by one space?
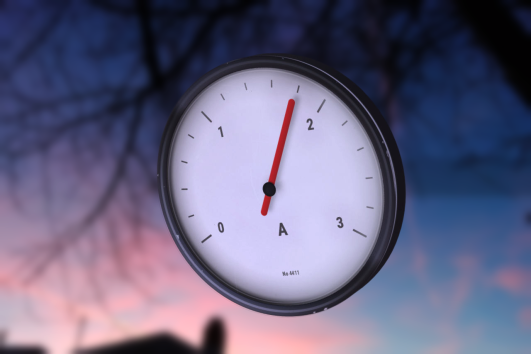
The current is 1.8 A
